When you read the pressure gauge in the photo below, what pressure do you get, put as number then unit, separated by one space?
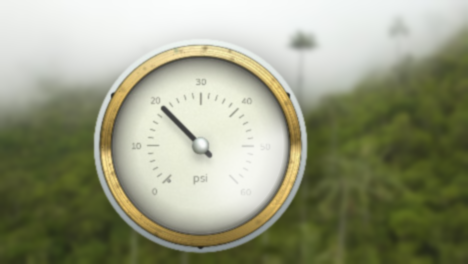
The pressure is 20 psi
